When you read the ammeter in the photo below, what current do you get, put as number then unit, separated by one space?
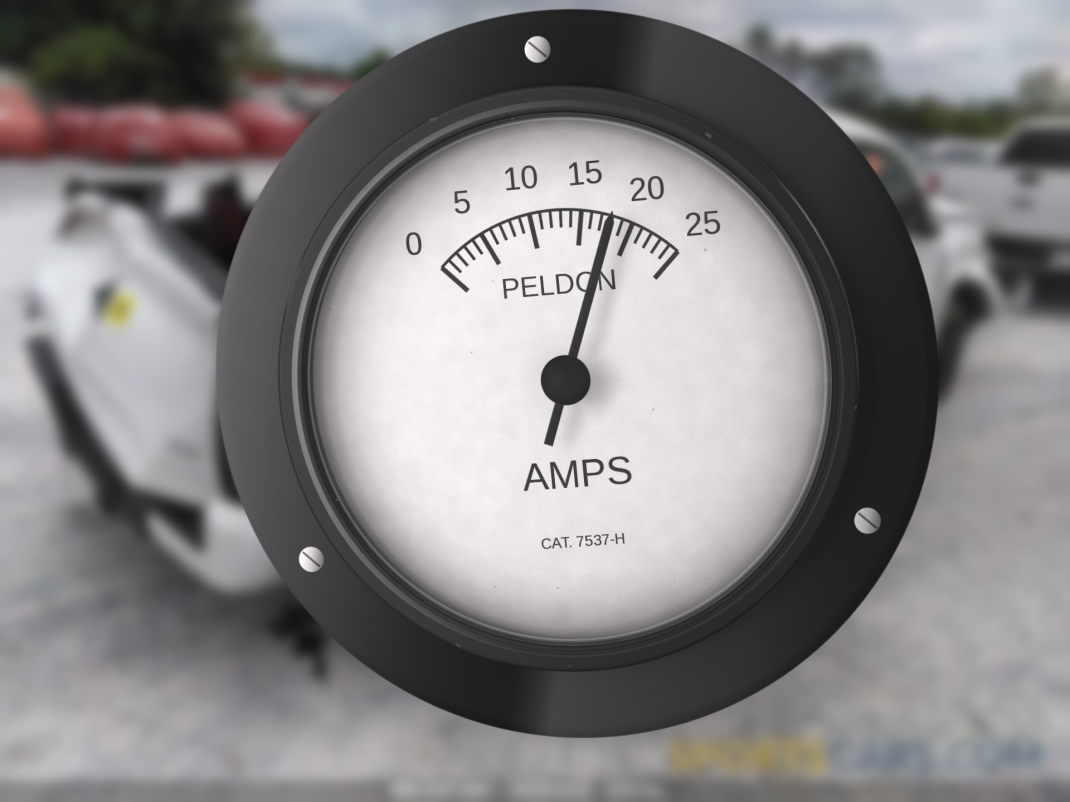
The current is 18 A
